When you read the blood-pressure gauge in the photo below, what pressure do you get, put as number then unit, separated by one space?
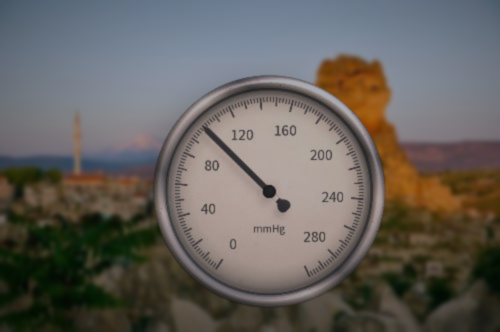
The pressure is 100 mmHg
